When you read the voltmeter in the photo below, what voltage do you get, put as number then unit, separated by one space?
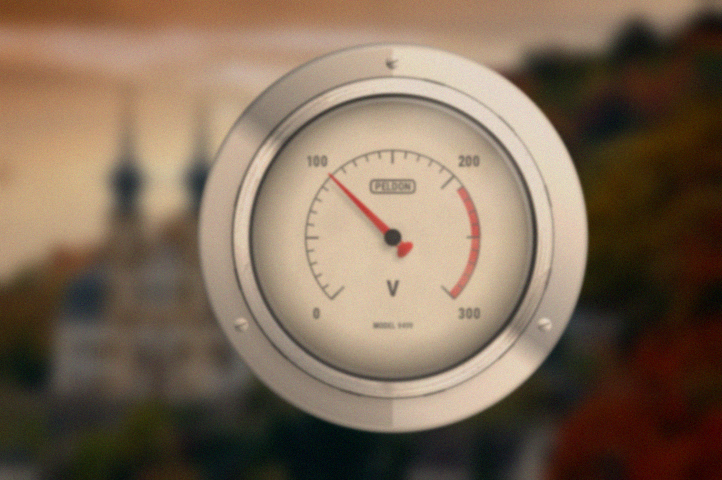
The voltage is 100 V
